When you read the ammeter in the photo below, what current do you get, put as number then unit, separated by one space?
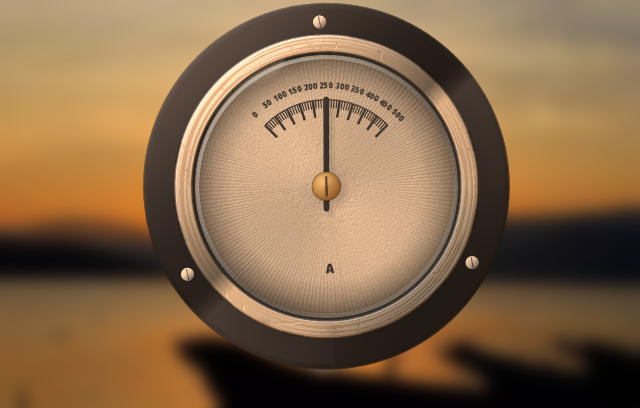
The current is 250 A
